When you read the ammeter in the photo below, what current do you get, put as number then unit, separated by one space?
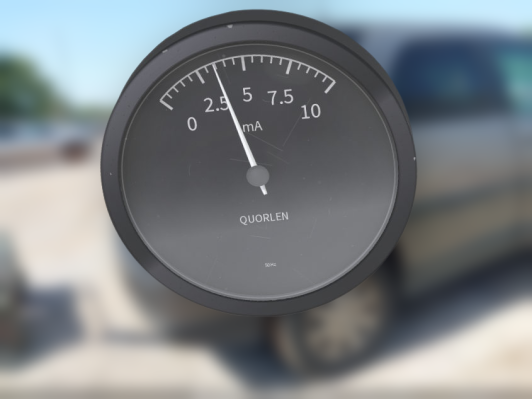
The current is 3.5 mA
